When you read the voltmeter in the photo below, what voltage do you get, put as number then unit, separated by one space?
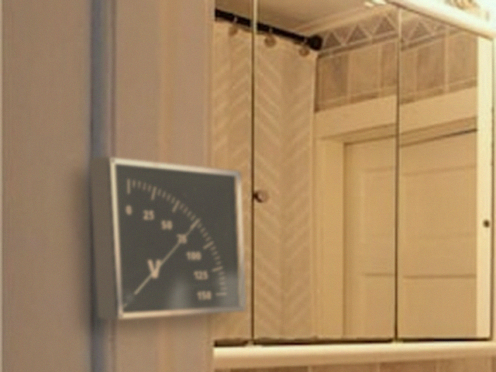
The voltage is 75 V
